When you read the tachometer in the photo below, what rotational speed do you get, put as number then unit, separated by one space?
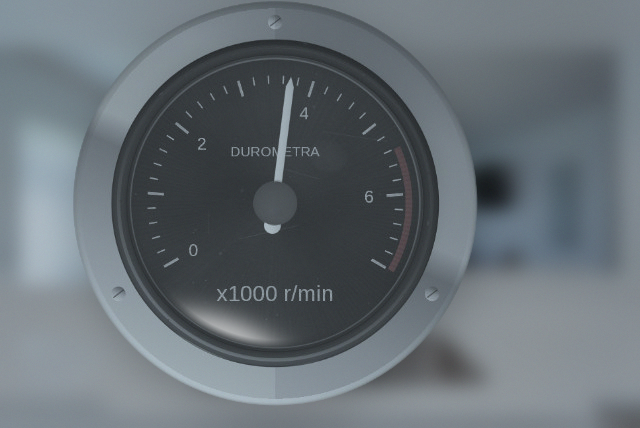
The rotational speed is 3700 rpm
